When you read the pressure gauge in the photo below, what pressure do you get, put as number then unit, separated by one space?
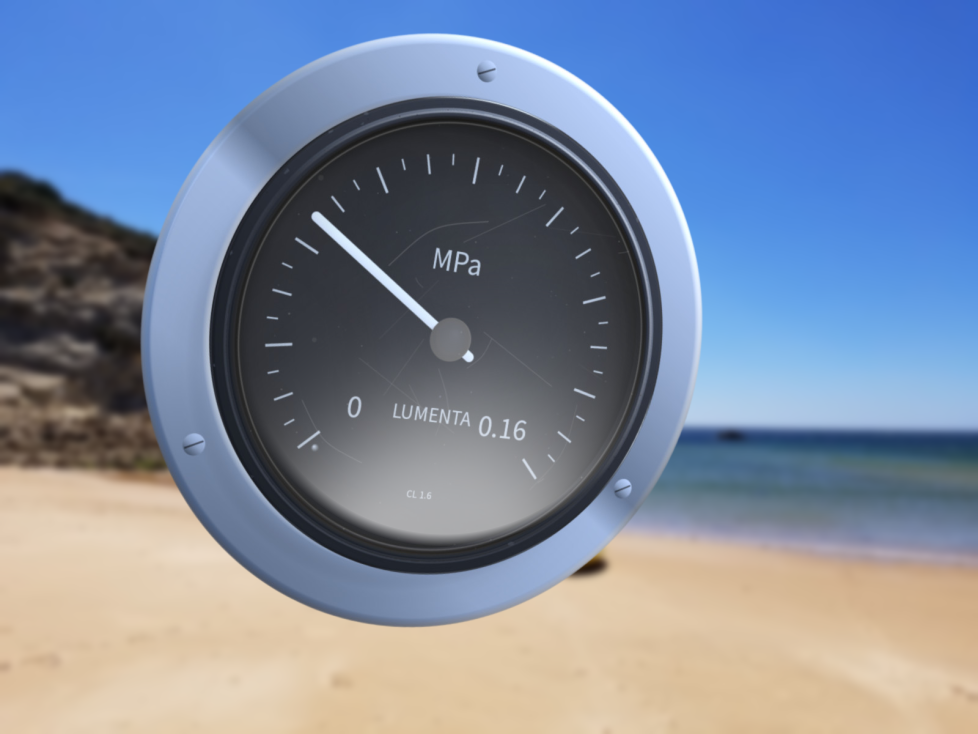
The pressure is 0.045 MPa
